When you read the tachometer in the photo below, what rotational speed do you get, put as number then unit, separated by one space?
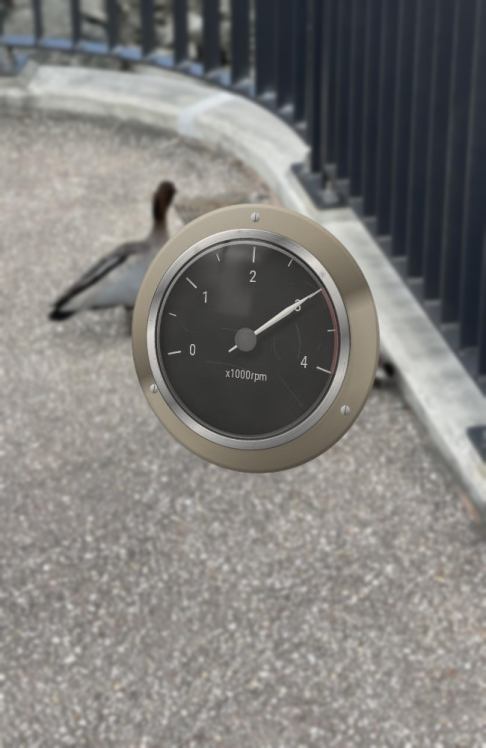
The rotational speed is 3000 rpm
